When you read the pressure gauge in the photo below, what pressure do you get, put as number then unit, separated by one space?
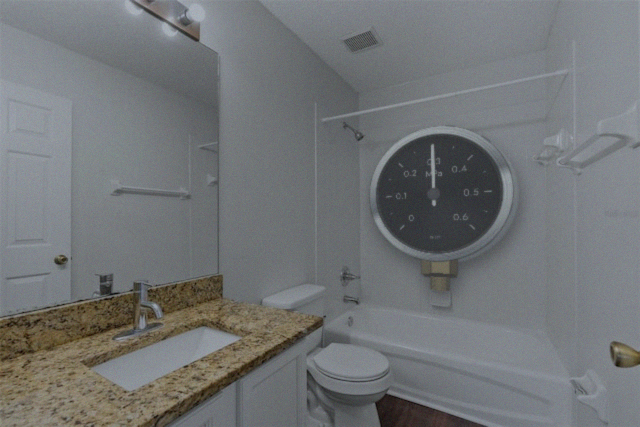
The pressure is 0.3 MPa
